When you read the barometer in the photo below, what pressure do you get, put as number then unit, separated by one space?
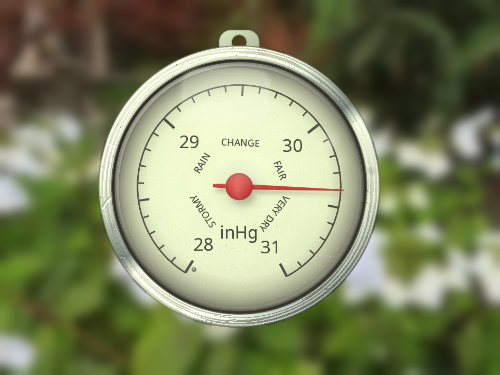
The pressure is 30.4 inHg
